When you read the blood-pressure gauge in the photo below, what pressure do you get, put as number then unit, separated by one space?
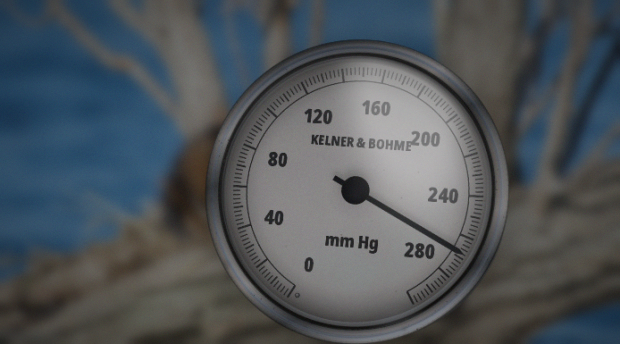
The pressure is 268 mmHg
